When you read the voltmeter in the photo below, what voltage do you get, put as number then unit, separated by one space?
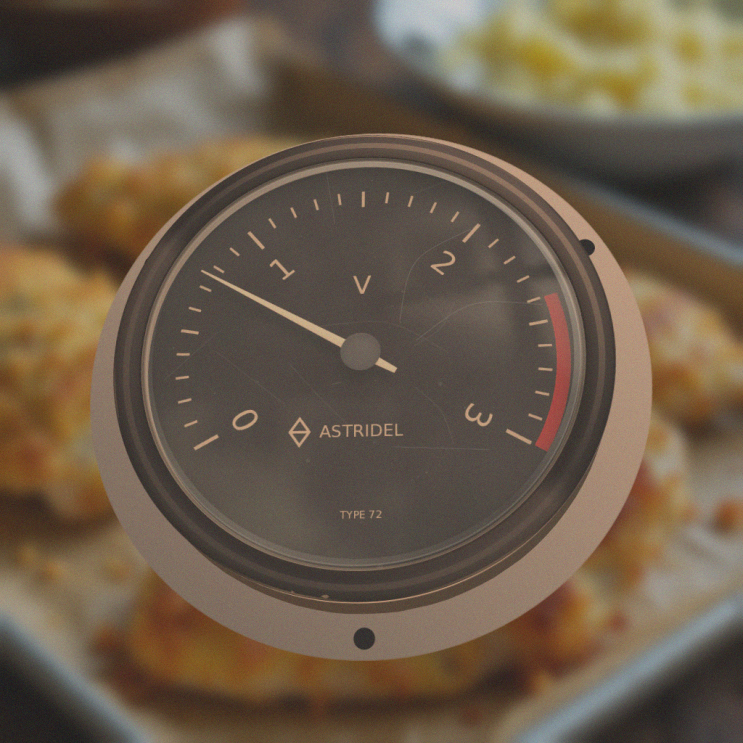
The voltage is 0.75 V
